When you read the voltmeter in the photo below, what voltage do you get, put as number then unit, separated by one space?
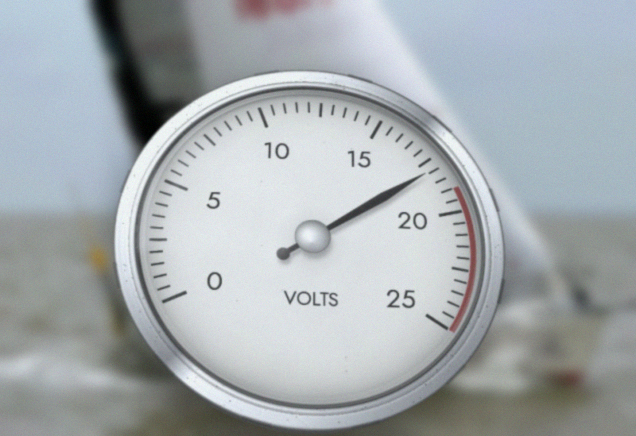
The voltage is 18 V
